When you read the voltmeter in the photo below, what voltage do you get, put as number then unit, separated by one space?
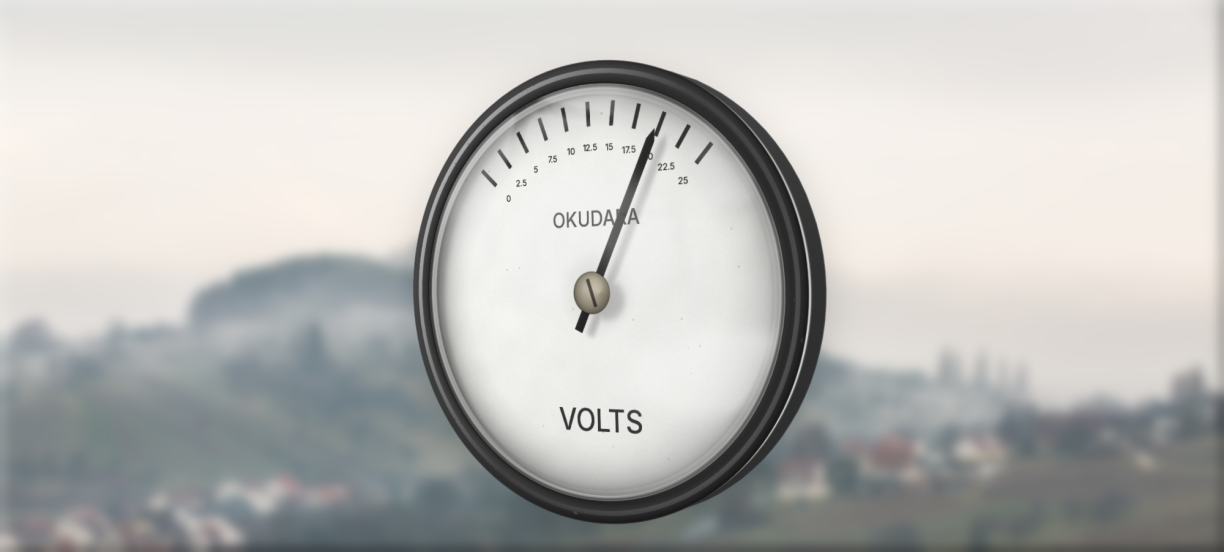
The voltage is 20 V
